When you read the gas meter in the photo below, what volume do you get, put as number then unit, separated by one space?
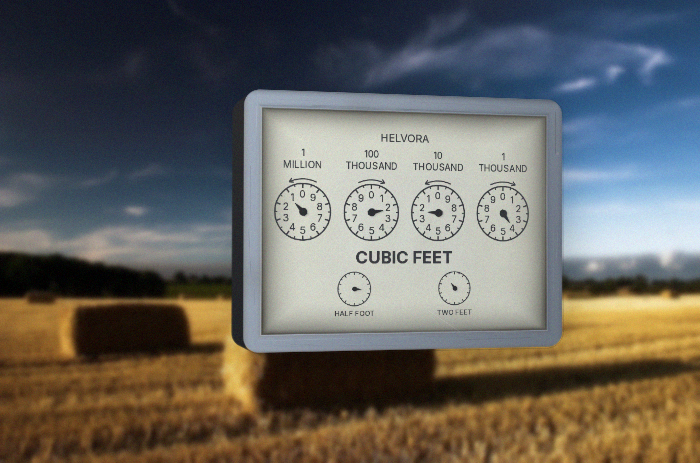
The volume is 122400 ft³
